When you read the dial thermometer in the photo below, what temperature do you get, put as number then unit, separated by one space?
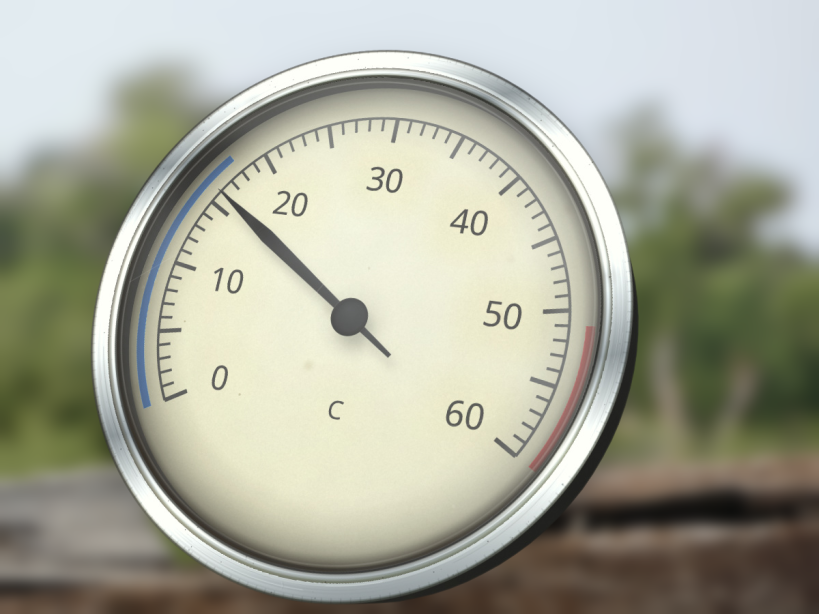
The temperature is 16 °C
